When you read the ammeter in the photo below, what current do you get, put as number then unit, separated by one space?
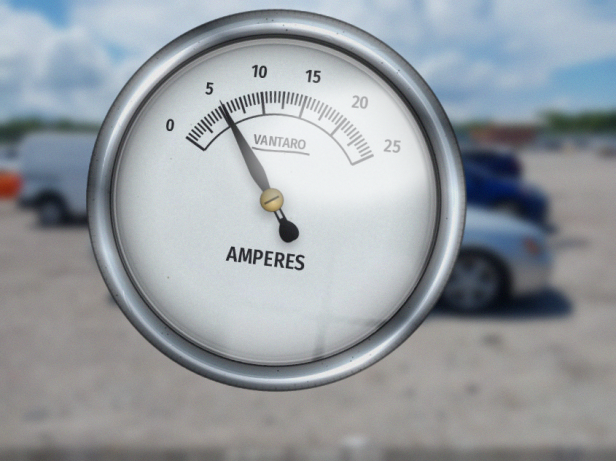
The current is 5.5 A
